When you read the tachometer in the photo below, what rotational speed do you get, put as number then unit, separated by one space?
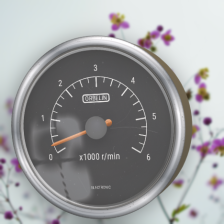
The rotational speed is 250 rpm
